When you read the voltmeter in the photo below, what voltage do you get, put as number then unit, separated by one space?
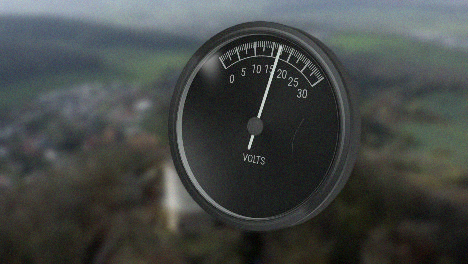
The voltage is 17.5 V
